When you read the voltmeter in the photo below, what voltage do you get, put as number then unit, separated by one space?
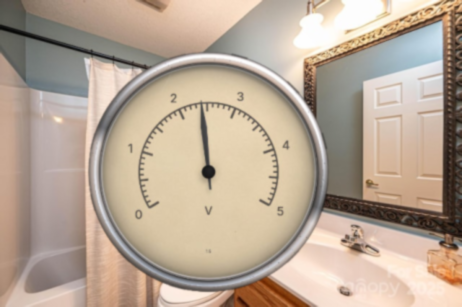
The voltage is 2.4 V
